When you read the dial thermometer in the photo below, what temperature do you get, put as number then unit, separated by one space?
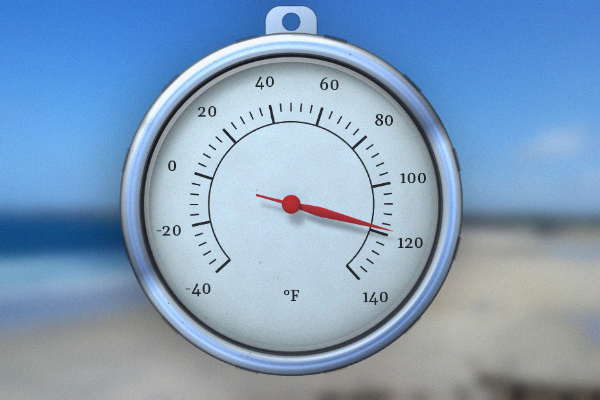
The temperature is 118 °F
